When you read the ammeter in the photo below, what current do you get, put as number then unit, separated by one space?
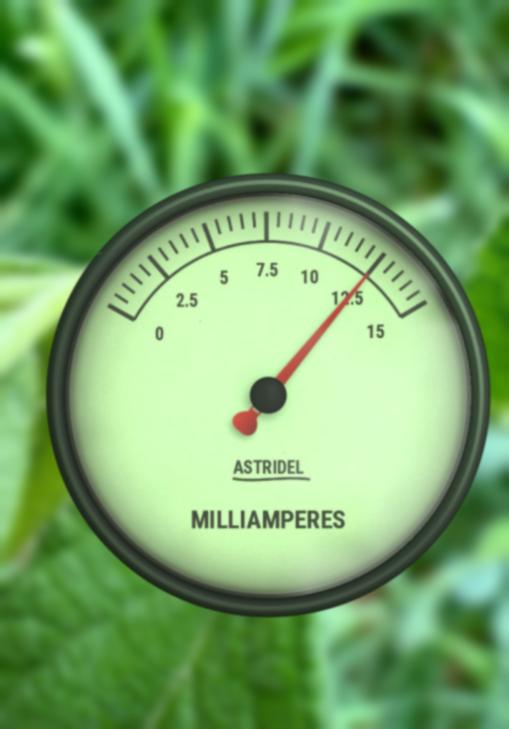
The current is 12.5 mA
